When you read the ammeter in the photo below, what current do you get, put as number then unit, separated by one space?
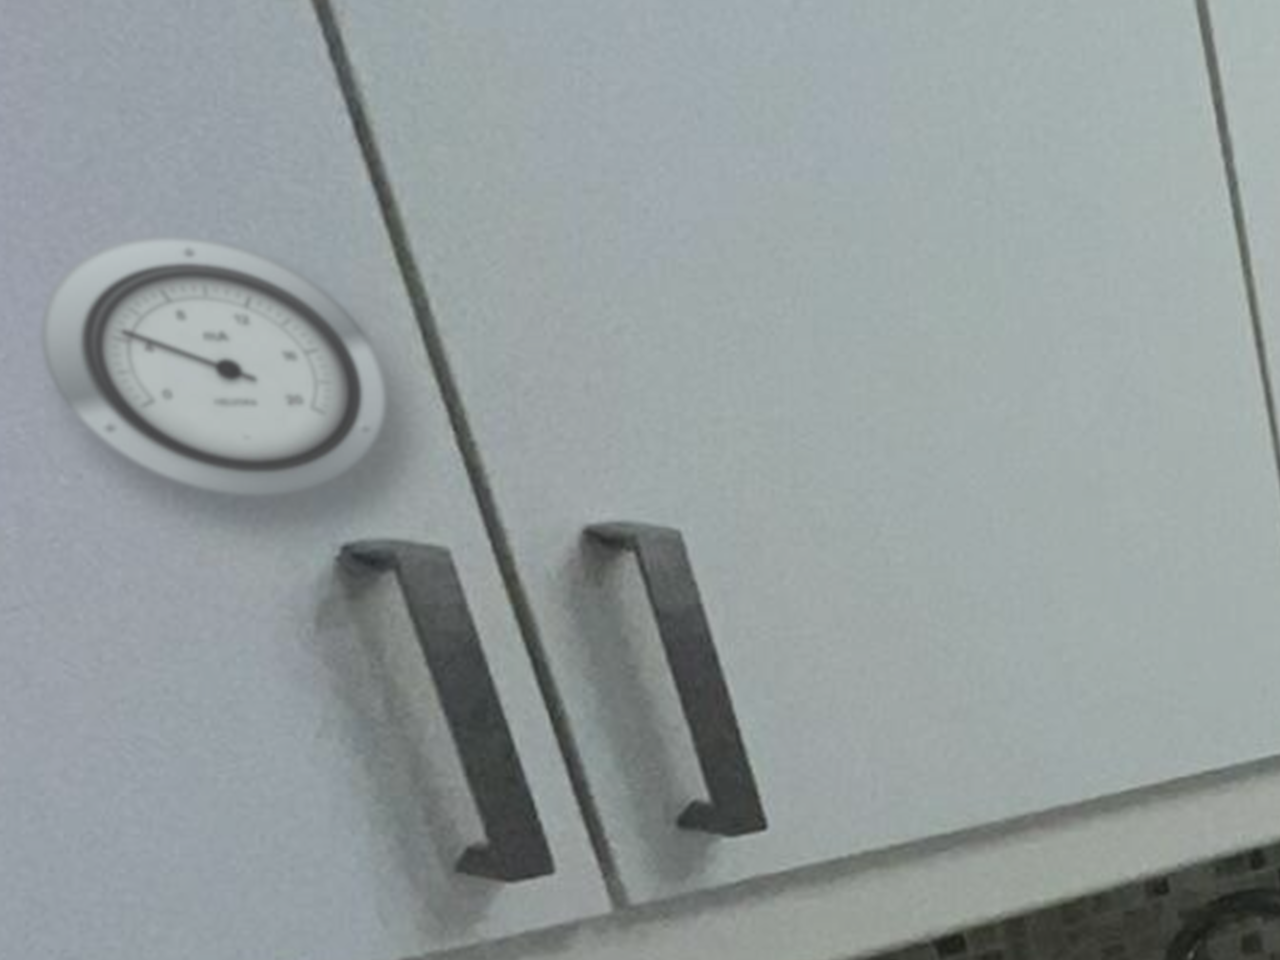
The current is 4.5 mA
